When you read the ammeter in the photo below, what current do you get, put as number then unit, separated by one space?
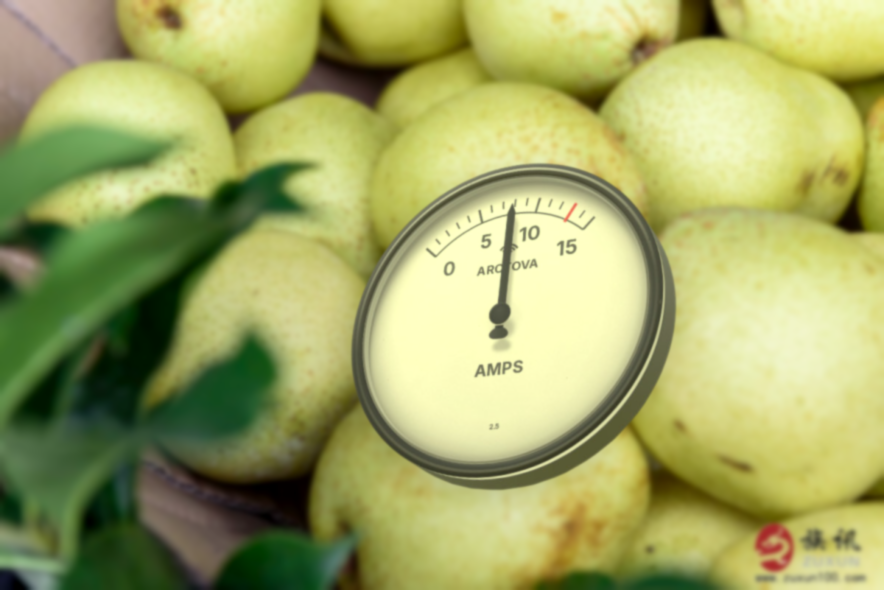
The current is 8 A
